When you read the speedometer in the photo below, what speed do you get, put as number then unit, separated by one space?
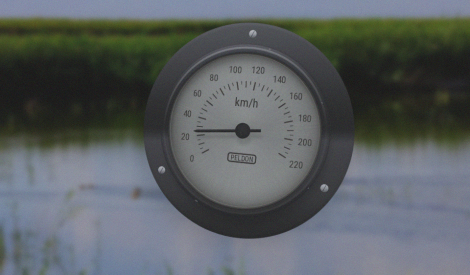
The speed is 25 km/h
